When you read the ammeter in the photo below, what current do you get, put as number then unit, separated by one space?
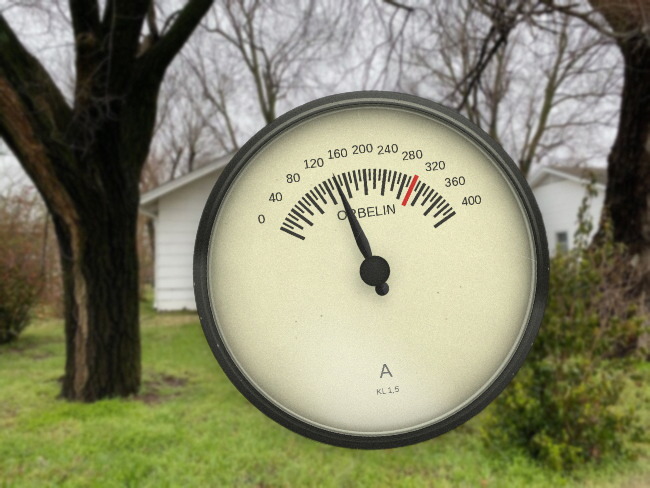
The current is 140 A
